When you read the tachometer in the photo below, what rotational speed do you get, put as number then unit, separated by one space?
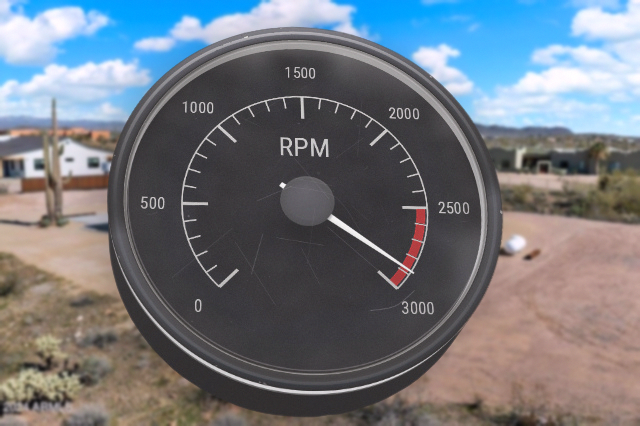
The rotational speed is 2900 rpm
